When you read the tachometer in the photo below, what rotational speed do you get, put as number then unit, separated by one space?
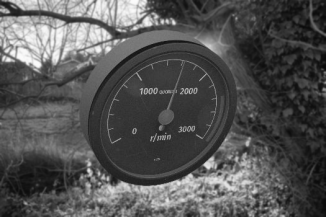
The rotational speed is 1600 rpm
